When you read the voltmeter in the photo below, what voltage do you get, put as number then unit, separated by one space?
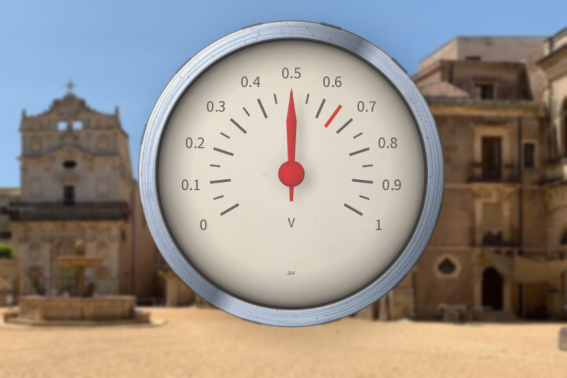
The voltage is 0.5 V
